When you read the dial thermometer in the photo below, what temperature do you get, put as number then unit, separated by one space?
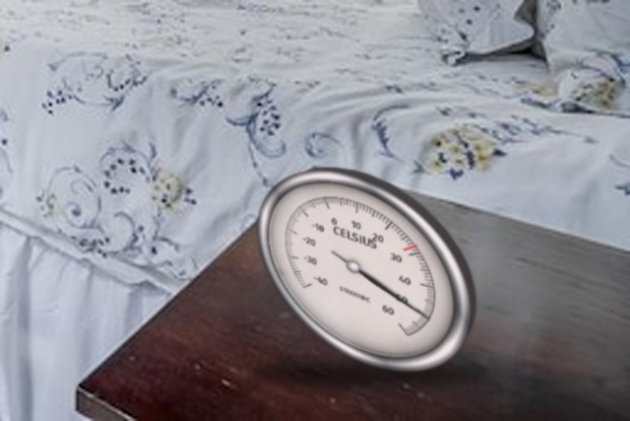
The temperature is 50 °C
